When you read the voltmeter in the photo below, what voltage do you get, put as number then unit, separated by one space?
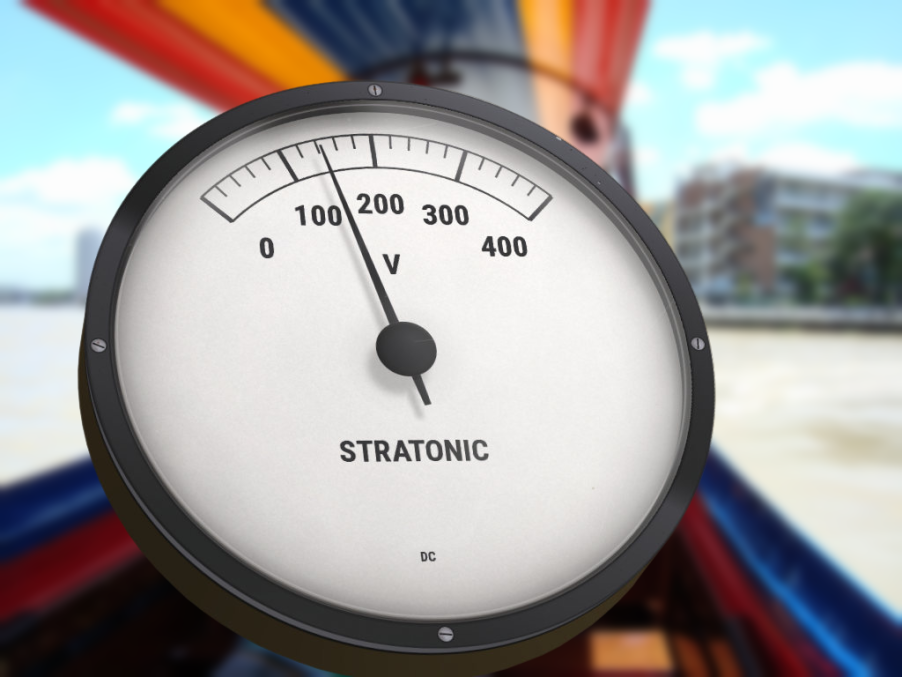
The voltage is 140 V
